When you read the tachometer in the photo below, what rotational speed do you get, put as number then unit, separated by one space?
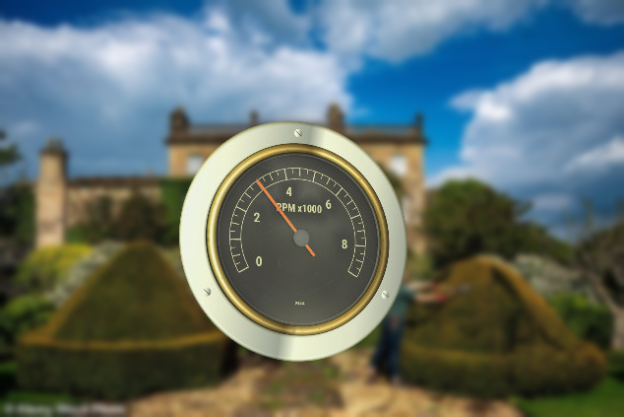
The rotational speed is 3000 rpm
